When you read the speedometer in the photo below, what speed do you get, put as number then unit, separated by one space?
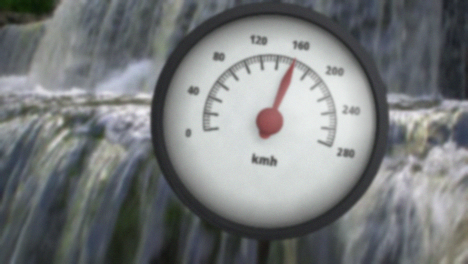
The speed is 160 km/h
